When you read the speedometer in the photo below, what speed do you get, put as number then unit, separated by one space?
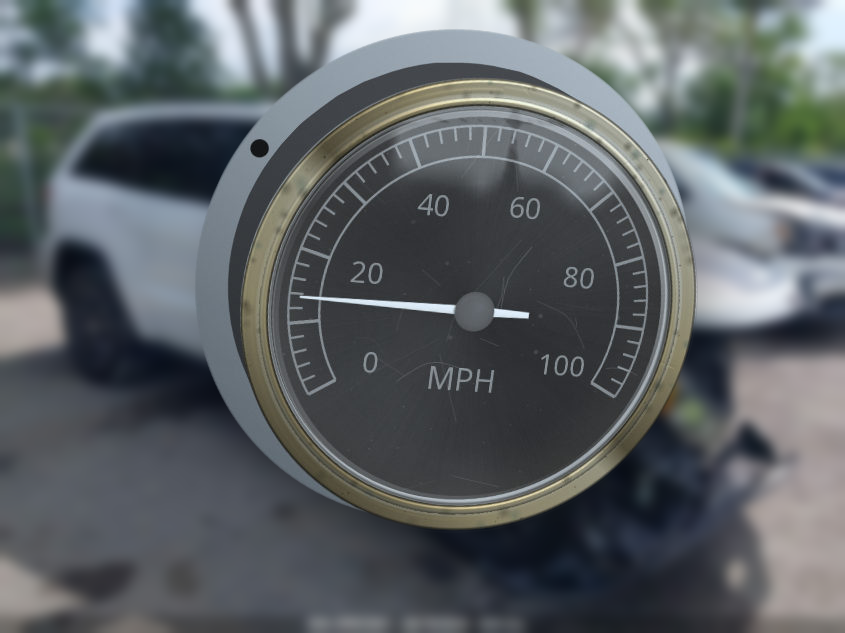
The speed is 14 mph
